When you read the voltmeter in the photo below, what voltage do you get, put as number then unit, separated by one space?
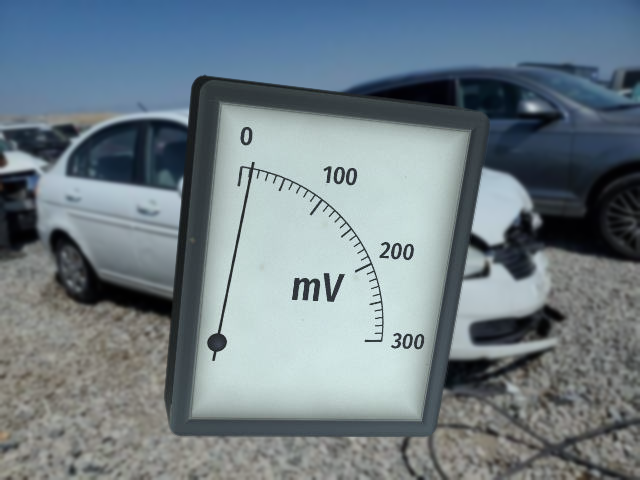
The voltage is 10 mV
